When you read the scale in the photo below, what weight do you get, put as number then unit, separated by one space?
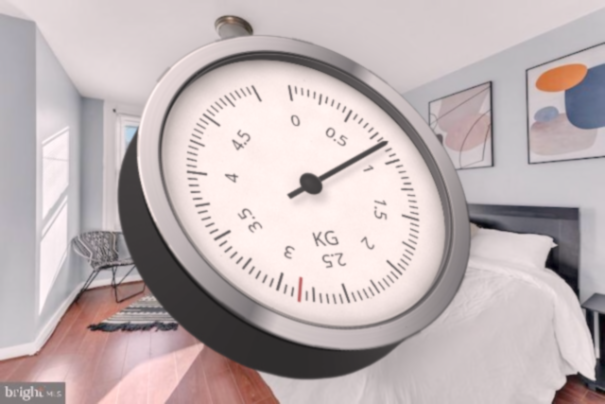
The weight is 0.85 kg
